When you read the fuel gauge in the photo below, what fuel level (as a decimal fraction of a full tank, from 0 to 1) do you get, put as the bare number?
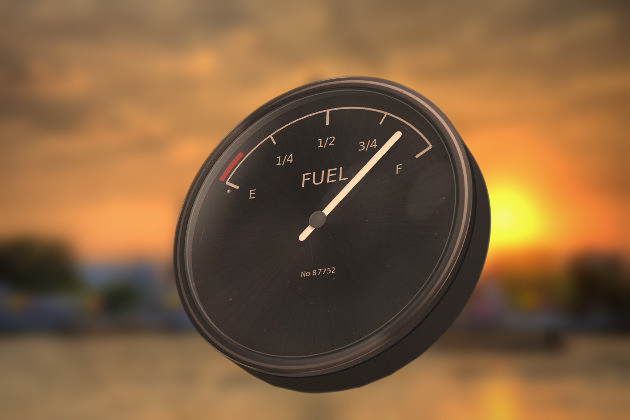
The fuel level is 0.875
